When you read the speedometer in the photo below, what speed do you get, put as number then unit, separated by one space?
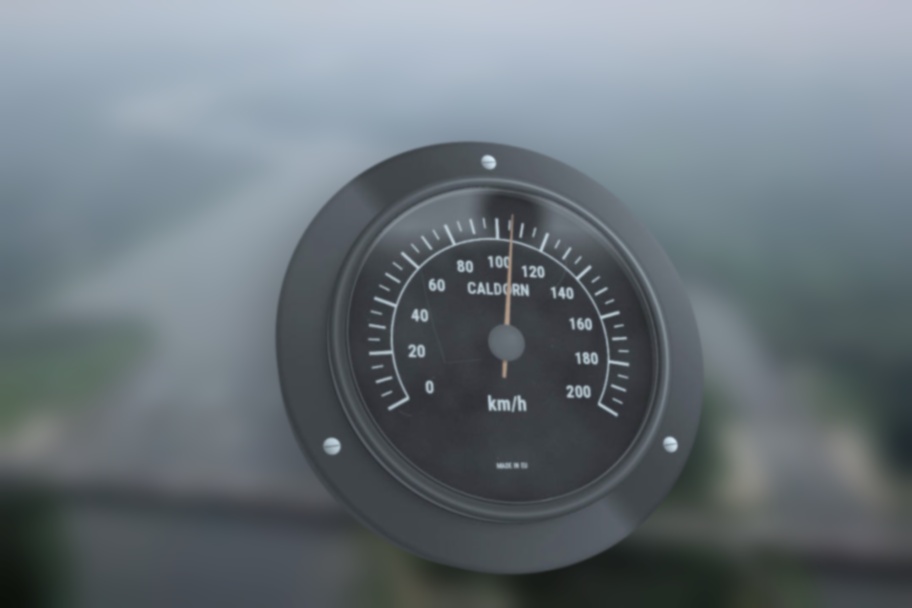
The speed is 105 km/h
